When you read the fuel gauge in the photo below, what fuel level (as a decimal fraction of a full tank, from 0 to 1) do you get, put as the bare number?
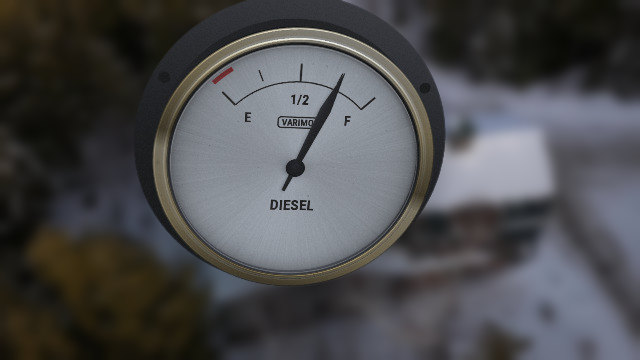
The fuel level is 0.75
